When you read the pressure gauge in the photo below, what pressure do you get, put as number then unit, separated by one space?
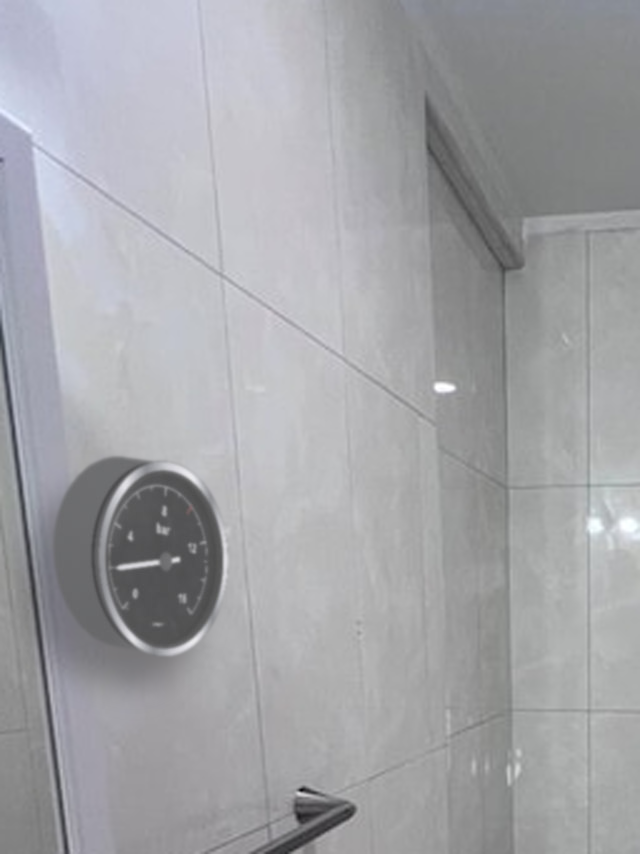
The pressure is 2 bar
